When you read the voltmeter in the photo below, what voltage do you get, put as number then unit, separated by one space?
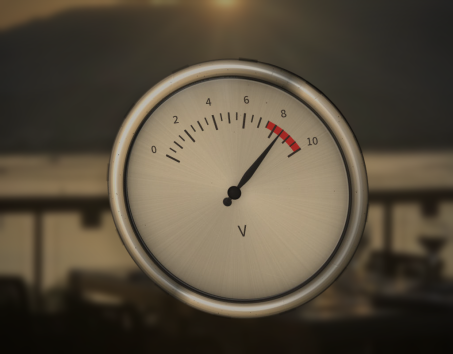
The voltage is 8.5 V
